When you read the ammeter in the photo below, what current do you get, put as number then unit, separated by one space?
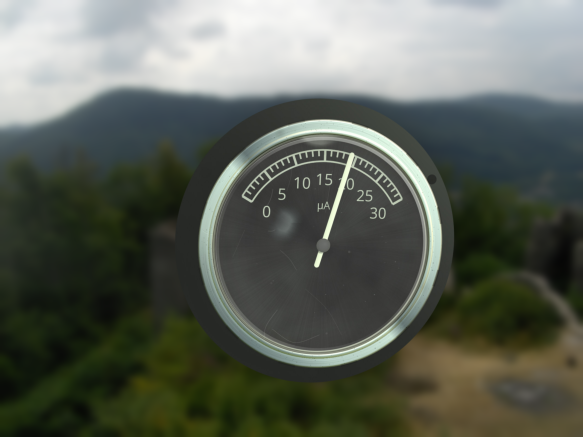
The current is 19 µA
